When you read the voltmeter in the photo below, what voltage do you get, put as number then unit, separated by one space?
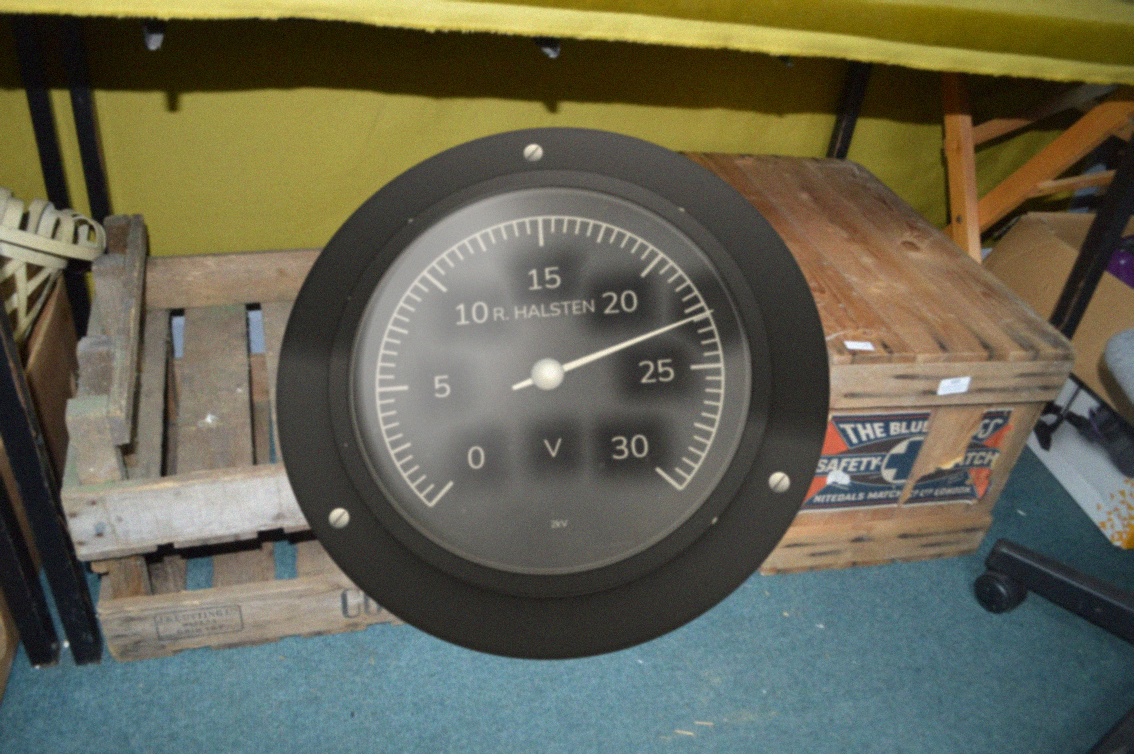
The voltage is 23 V
